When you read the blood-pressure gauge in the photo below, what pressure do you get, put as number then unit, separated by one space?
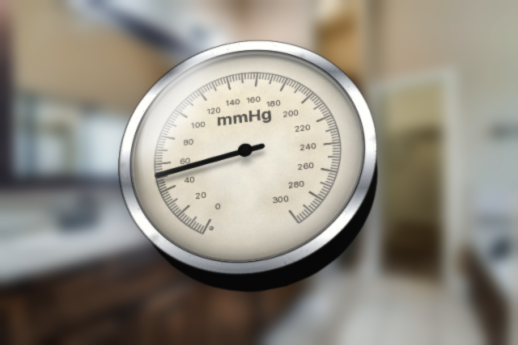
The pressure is 50 mmHg
